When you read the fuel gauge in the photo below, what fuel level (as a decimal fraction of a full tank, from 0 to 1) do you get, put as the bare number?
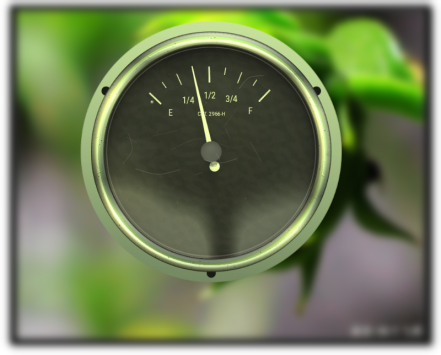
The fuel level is 0.375
